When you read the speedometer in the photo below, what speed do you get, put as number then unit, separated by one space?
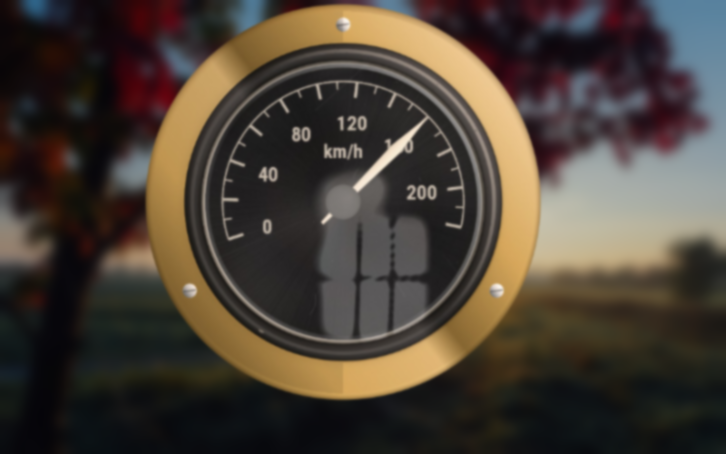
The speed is 160 km/h
